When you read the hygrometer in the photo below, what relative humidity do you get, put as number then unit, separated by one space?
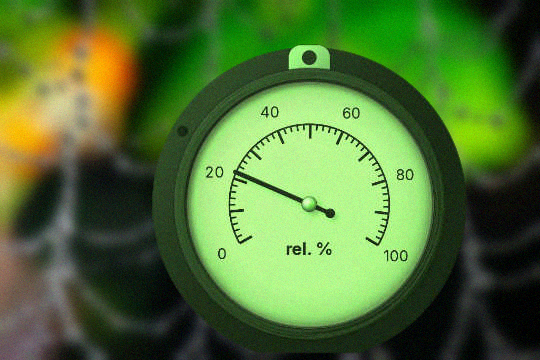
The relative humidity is 22 %
